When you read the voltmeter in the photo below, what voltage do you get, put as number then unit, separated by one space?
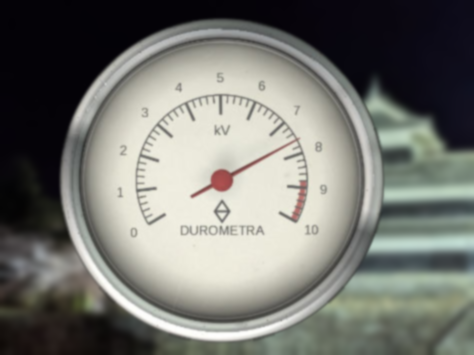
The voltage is 7.6 kV
